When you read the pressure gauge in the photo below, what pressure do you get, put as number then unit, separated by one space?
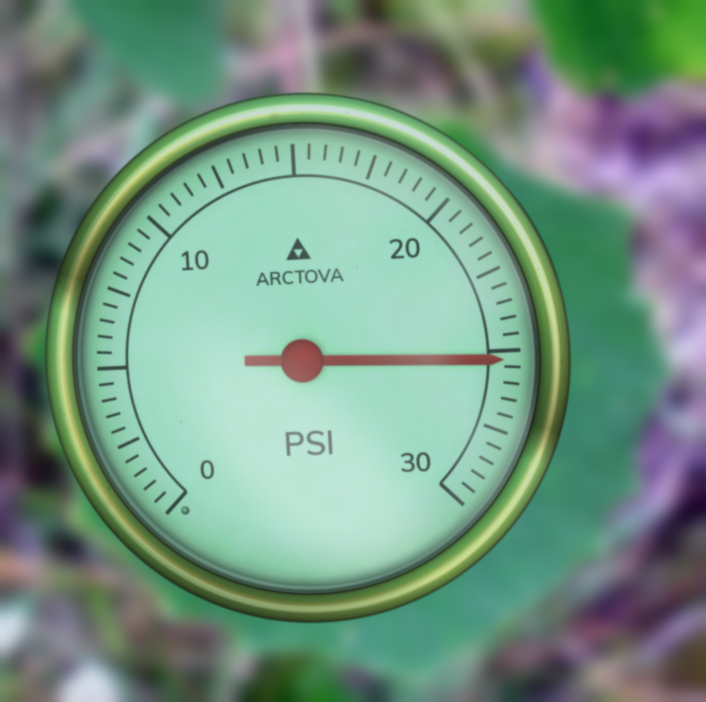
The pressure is 25.25 psi
